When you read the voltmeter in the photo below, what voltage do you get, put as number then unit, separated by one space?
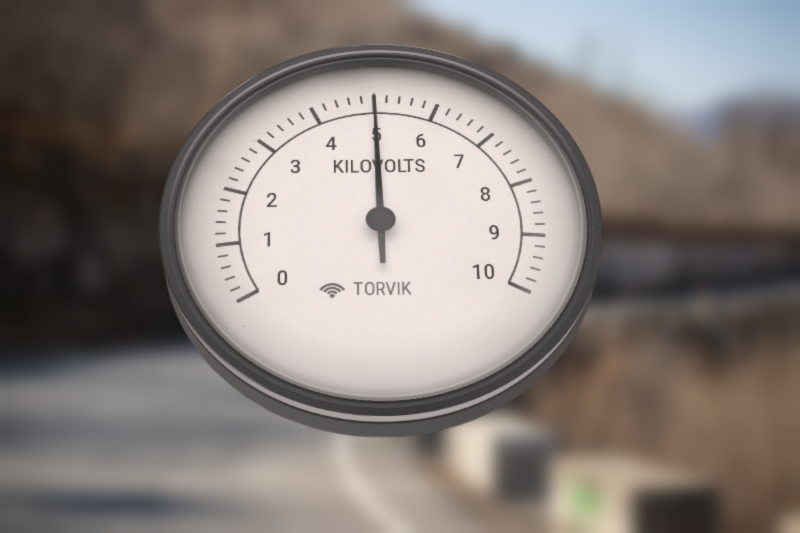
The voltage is 5 kV
